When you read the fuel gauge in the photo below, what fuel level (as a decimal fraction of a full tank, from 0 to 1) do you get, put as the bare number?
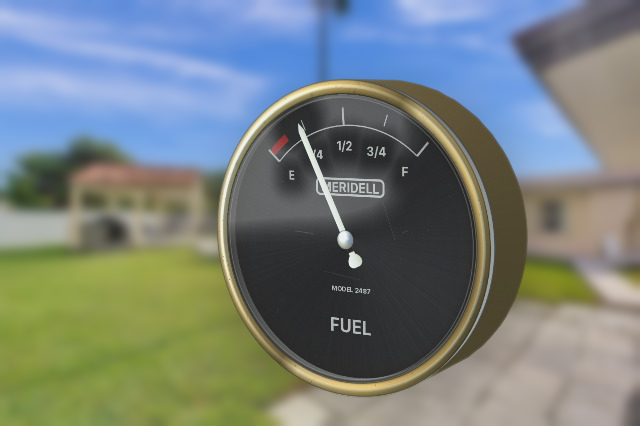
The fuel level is 0.25
